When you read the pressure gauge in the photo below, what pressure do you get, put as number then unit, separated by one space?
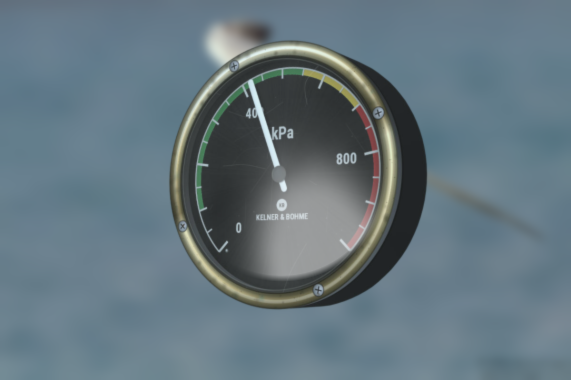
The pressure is 425 kPa
